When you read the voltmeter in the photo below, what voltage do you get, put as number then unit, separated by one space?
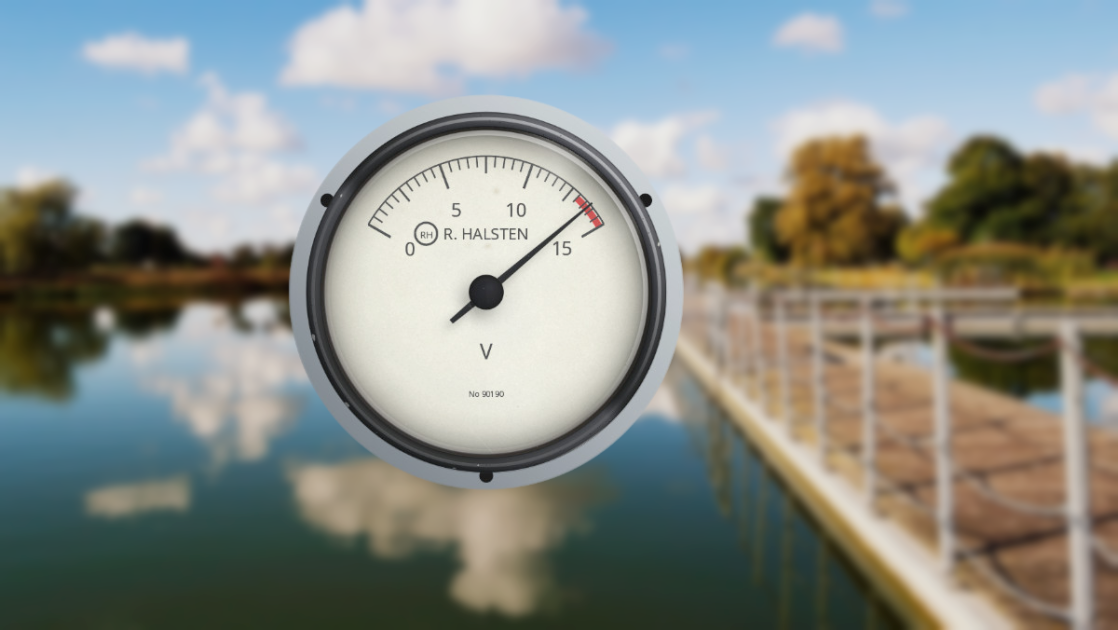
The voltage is 13.75 V
